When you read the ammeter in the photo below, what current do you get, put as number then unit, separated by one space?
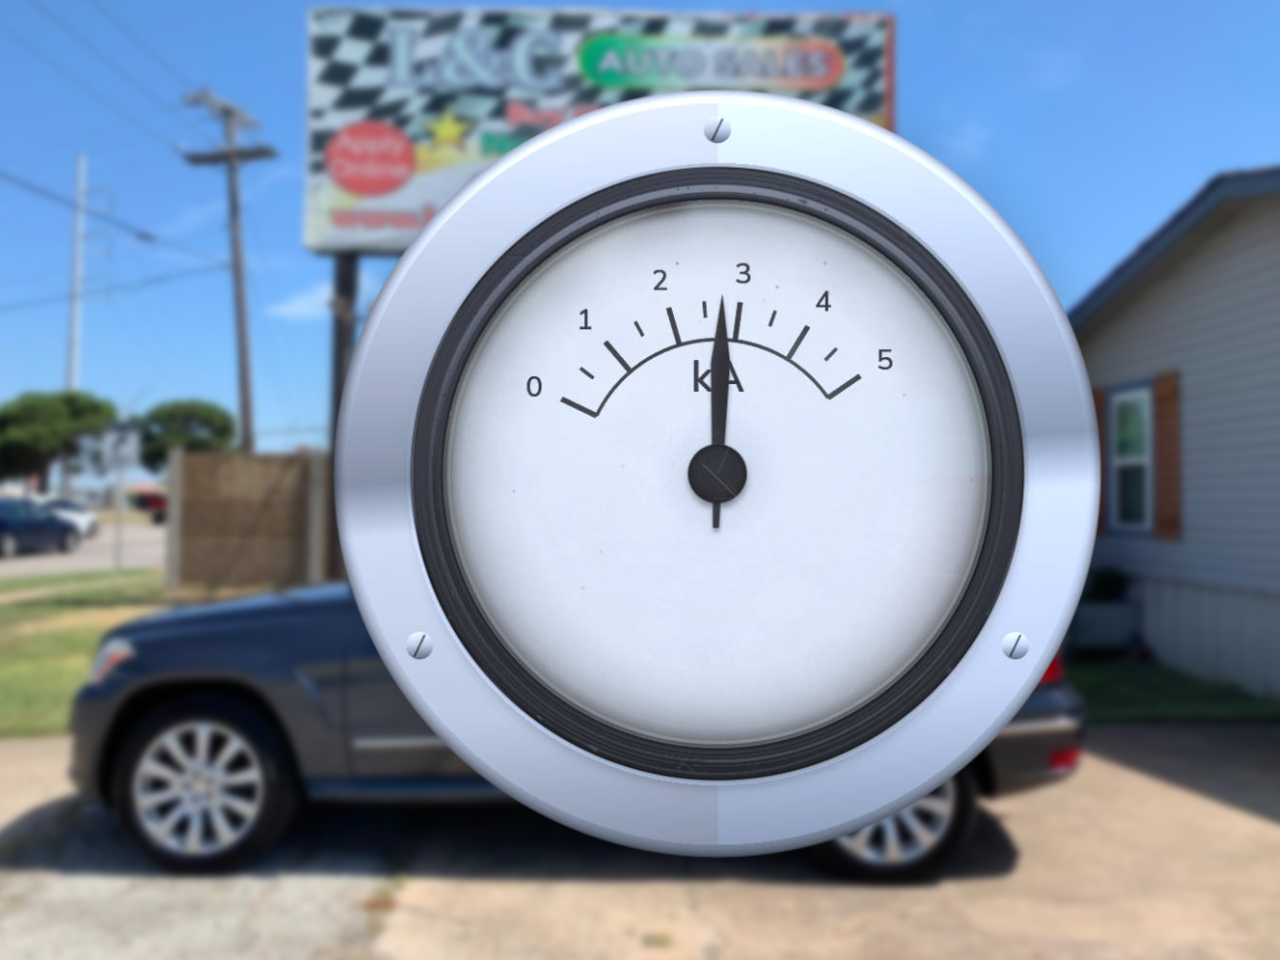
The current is 2.75 kA
